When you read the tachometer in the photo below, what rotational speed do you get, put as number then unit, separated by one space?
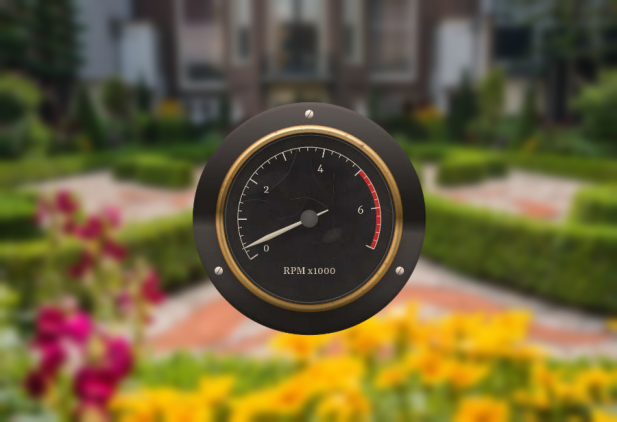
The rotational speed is 300 rpm
